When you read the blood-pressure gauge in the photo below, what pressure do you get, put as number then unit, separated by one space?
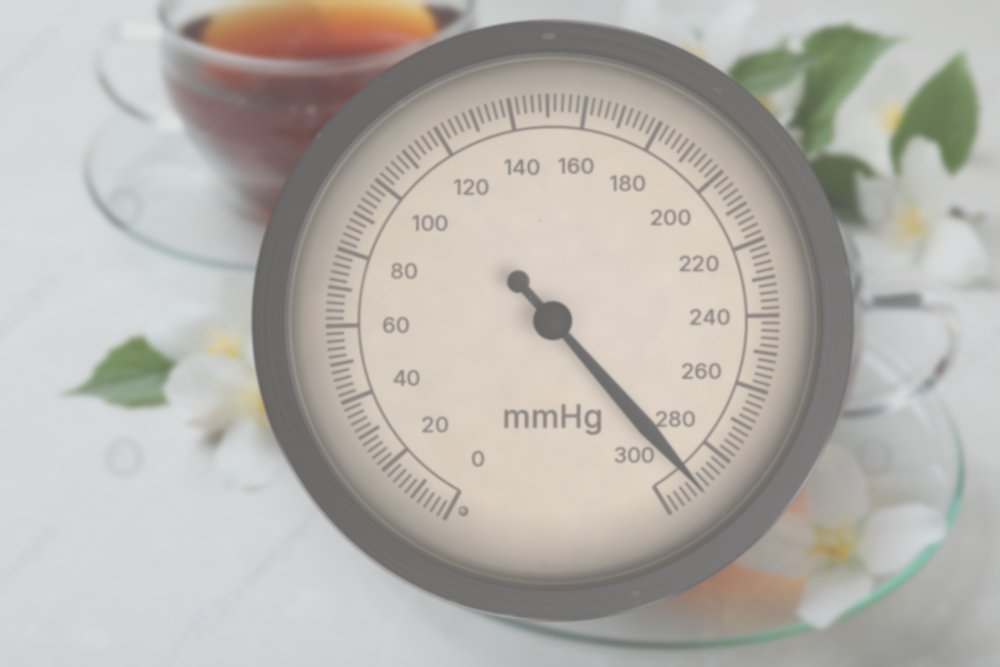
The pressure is 290 mmHg
